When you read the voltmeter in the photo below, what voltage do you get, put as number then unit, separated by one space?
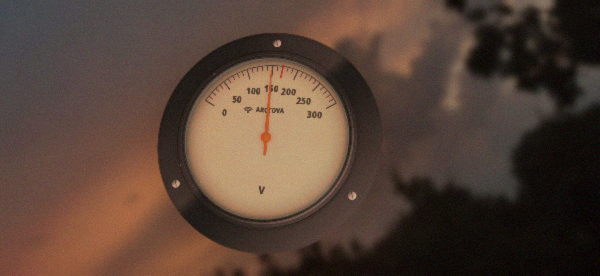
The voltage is 150 V
